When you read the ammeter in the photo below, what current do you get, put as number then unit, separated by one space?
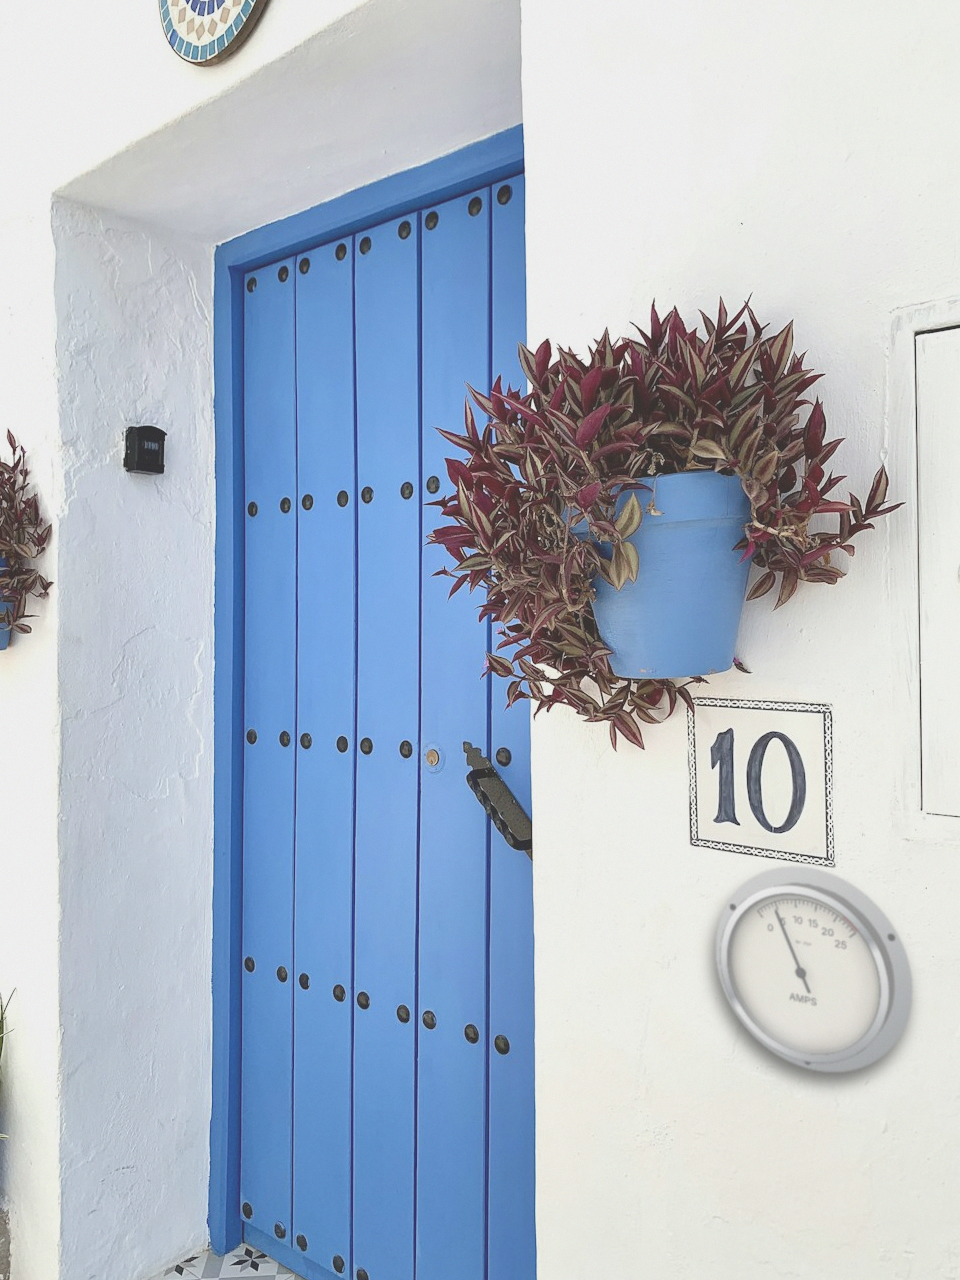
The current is 5 A
